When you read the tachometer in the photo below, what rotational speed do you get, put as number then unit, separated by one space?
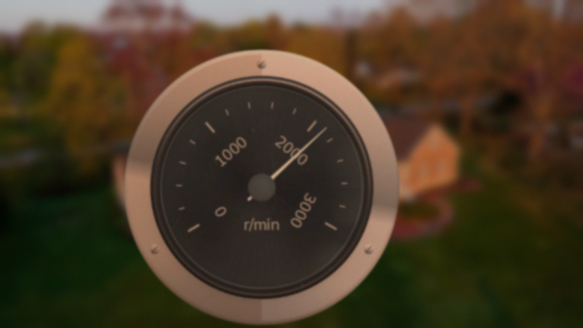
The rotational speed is 2100 rpm
